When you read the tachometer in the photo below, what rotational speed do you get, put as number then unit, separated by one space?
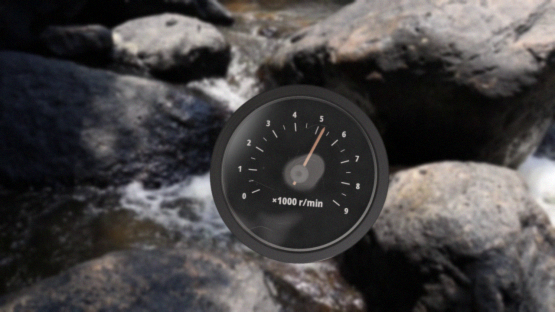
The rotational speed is 5250 rpm
